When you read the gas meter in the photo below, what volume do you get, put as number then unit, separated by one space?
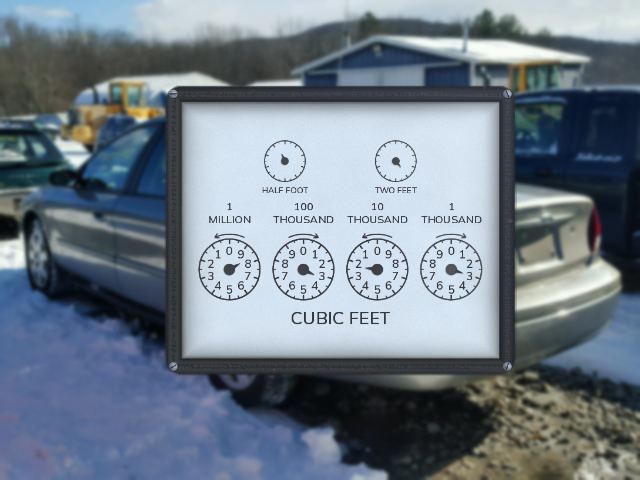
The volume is 832300 ft³
